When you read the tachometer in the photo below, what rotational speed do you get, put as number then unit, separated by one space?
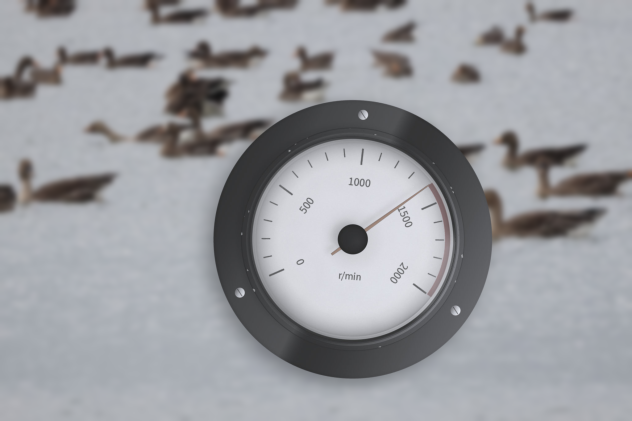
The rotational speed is 1400 rpm
